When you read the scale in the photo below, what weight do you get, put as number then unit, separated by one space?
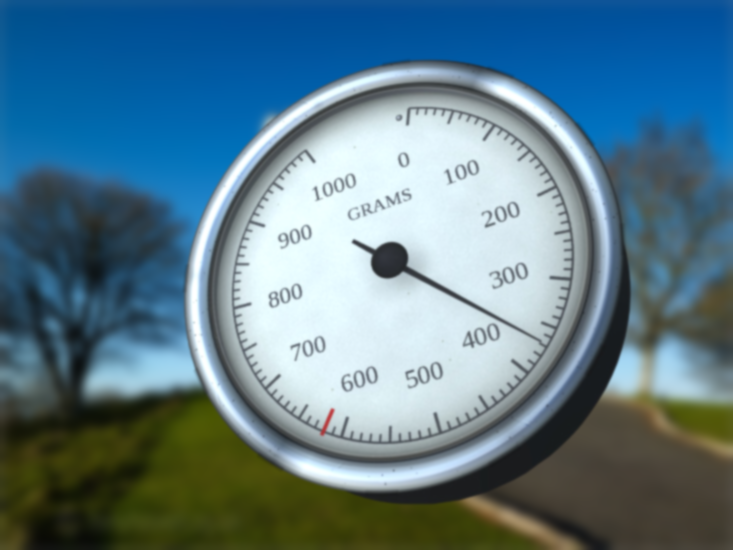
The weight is 370 g
